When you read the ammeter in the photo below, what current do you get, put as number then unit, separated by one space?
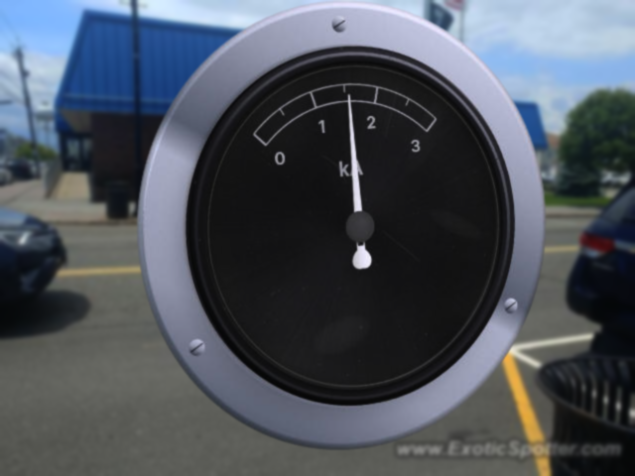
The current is 1.5 kA
